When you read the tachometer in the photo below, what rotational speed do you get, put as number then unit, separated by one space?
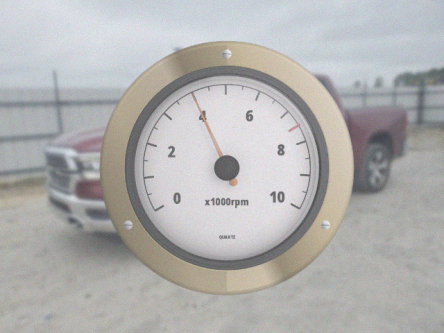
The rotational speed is 4000 rpm
